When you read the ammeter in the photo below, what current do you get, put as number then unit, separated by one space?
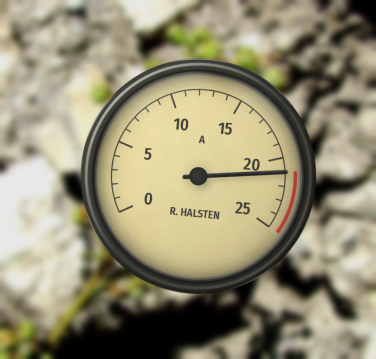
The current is 21 A
